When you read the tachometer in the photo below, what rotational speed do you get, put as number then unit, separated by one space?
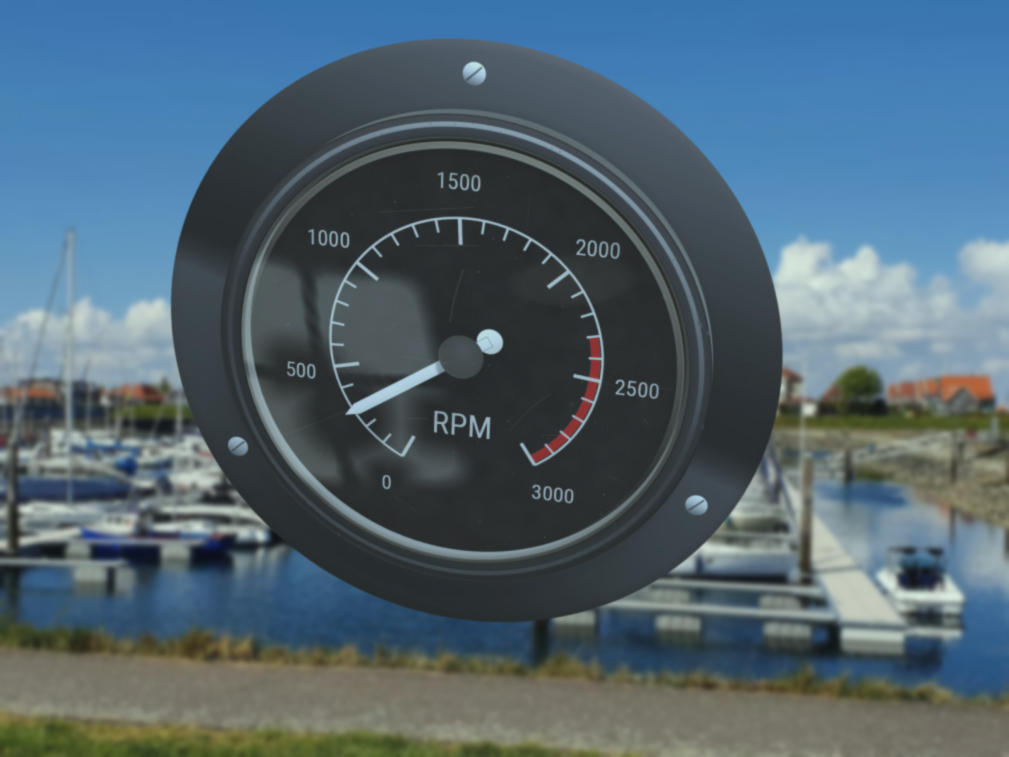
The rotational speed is 300 rpm
